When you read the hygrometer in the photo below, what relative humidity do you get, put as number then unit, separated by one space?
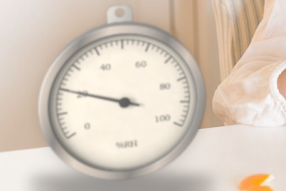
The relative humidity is 20 %
